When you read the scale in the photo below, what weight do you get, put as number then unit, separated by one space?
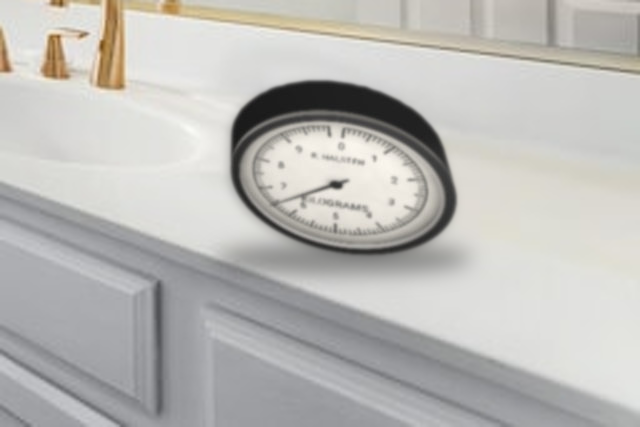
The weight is 6.5 kg
